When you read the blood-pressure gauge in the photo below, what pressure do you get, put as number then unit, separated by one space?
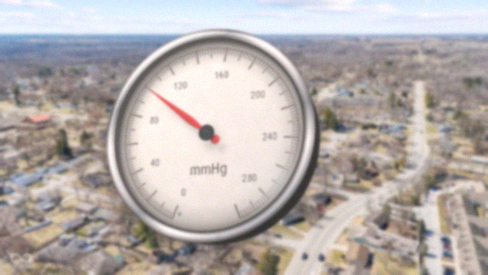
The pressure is 100 mmHg
